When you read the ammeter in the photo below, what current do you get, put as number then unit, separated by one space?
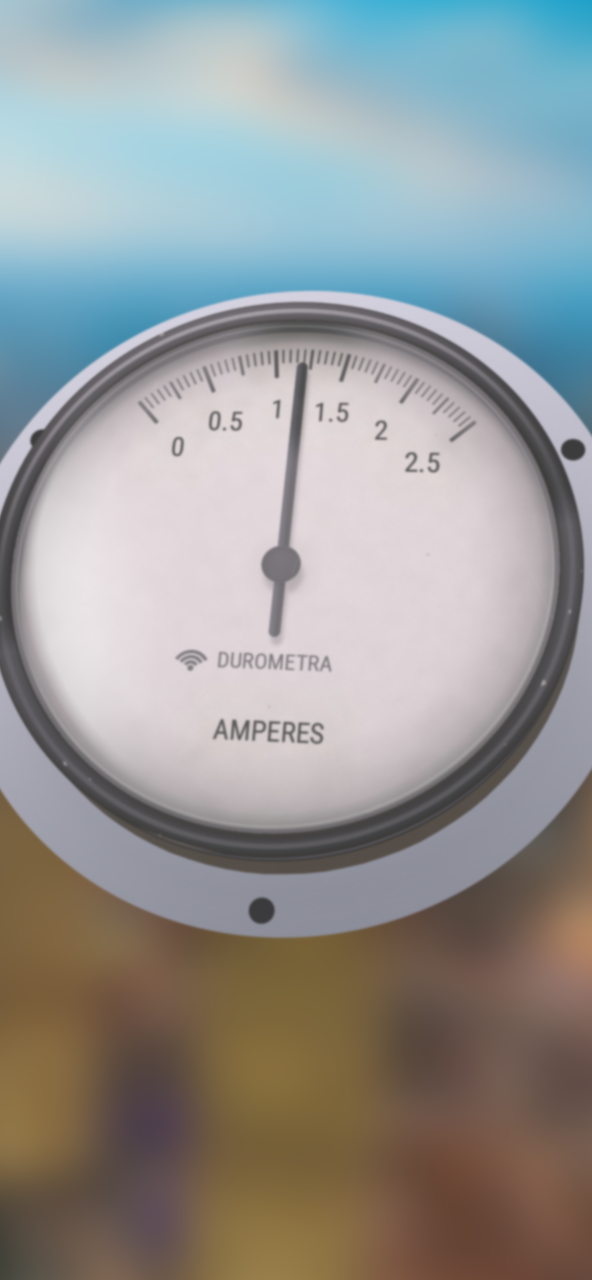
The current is 1.2 A
